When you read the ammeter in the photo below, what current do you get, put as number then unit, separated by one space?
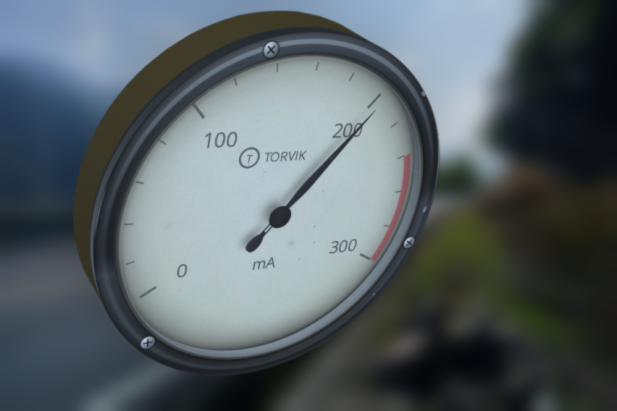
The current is 200 mA
